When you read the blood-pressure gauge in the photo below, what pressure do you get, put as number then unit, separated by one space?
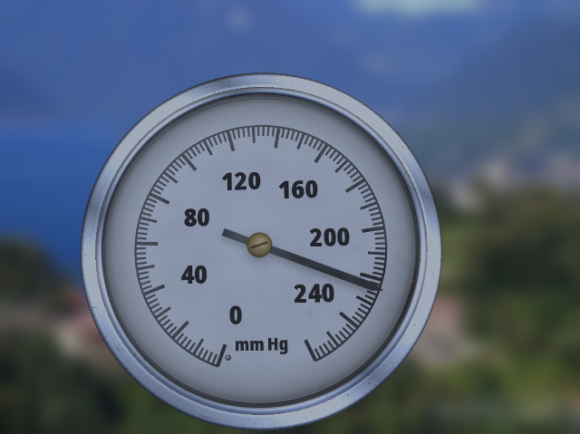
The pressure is 224 mmHg
